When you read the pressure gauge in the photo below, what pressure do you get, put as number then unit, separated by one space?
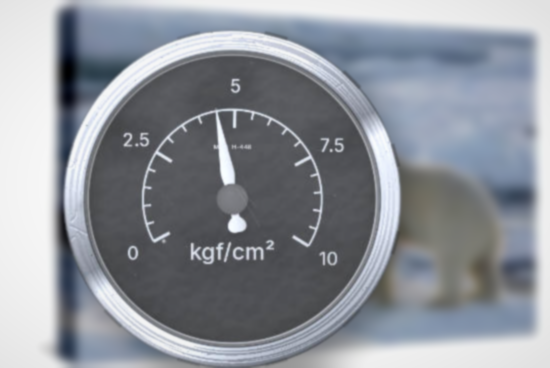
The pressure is 4.5 kg/cm²
